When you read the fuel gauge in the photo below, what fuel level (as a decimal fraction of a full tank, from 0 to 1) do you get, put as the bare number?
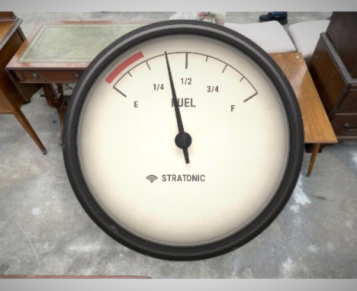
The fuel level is 0.375
